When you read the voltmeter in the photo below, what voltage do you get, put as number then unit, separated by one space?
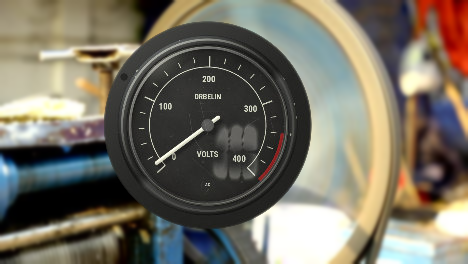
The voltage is 10 V
